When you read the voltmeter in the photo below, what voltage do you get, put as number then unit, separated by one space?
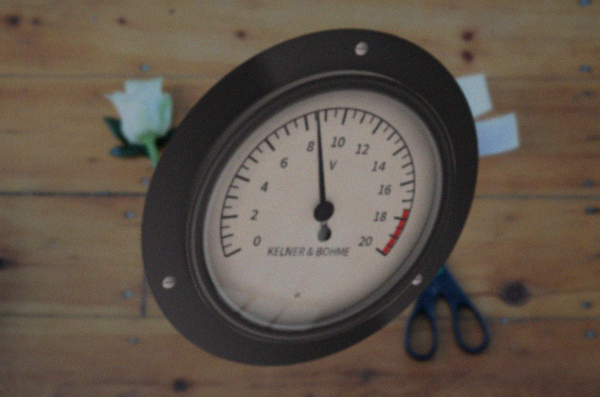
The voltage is 8.5 V
